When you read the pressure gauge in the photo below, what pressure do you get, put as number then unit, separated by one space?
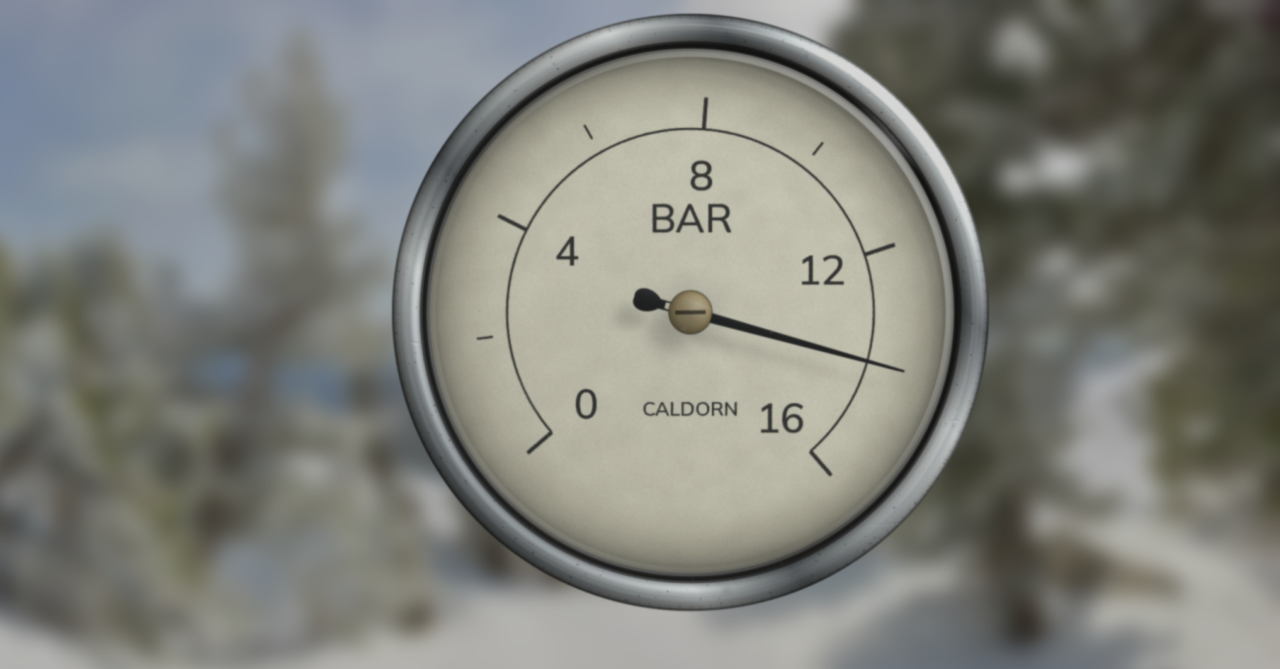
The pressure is 14 bar
